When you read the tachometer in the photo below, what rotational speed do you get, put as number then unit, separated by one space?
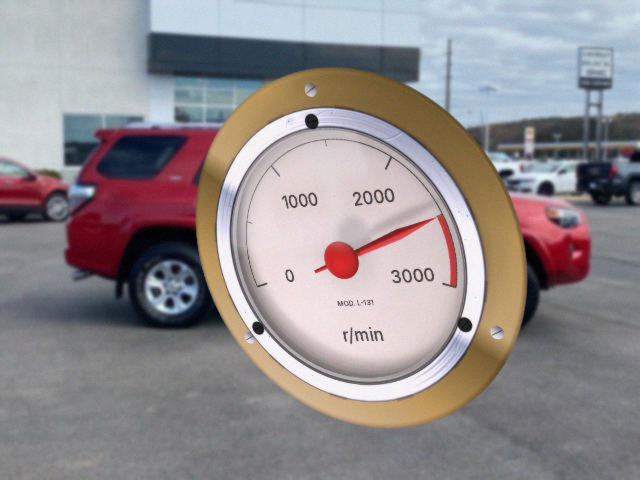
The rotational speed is 2500 rpm
